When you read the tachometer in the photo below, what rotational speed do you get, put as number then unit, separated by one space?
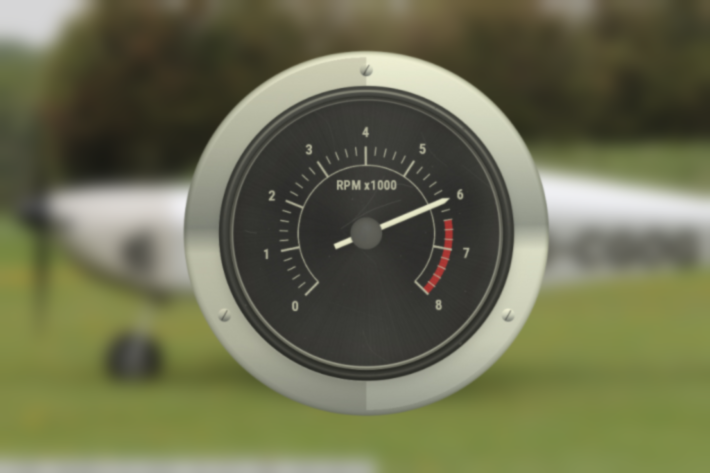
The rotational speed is 6000 rpm
